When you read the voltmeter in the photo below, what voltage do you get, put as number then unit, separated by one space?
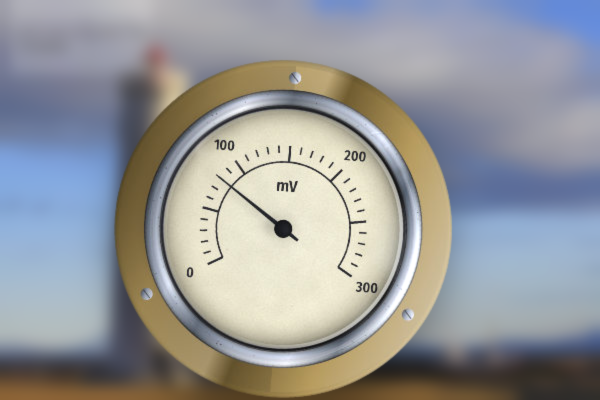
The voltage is 80 mV
